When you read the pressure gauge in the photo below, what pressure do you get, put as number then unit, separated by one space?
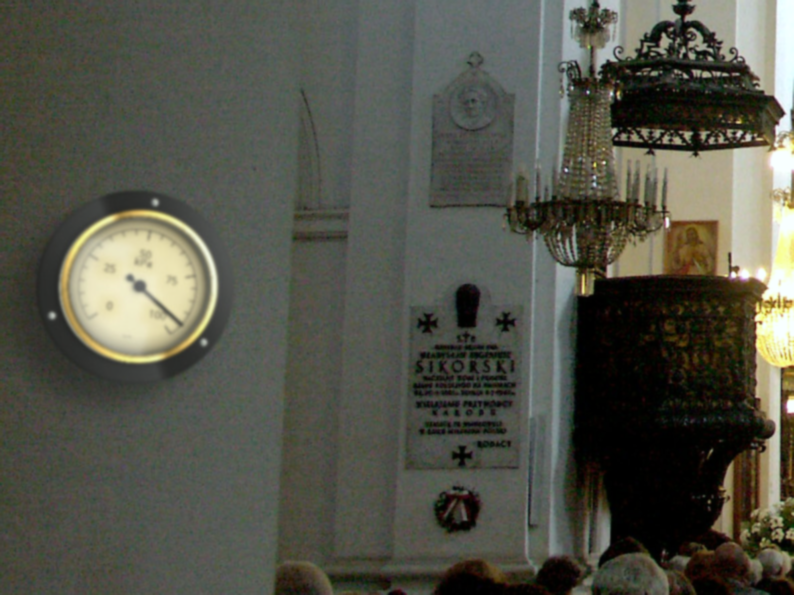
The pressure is 95 kPa
